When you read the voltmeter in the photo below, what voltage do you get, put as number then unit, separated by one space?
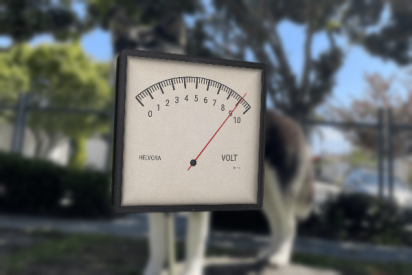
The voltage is 9 V
